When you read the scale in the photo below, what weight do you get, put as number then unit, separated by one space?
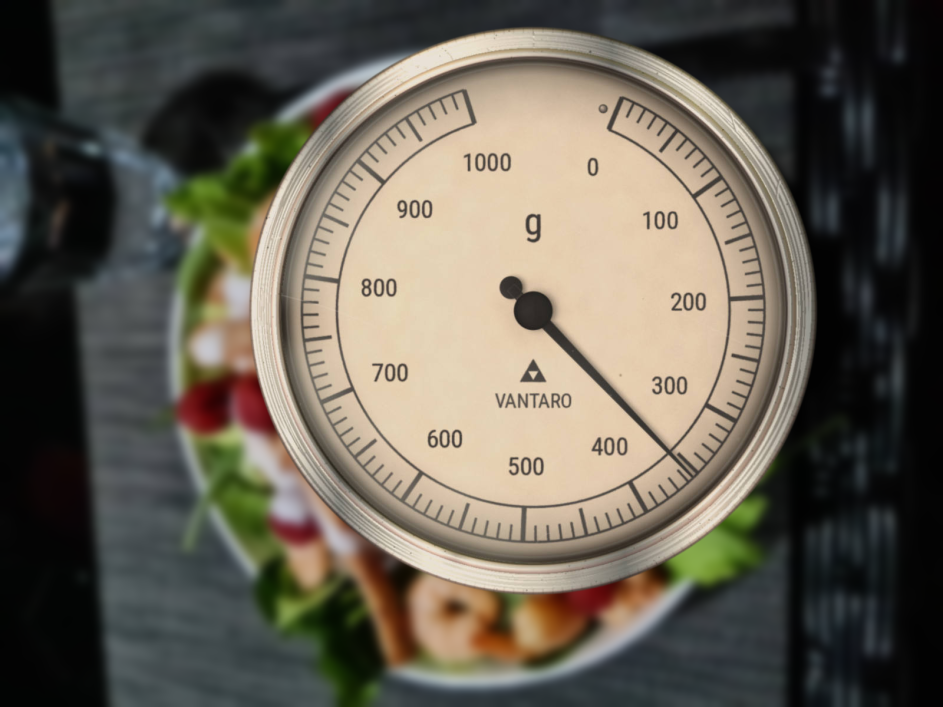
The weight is 355 g
